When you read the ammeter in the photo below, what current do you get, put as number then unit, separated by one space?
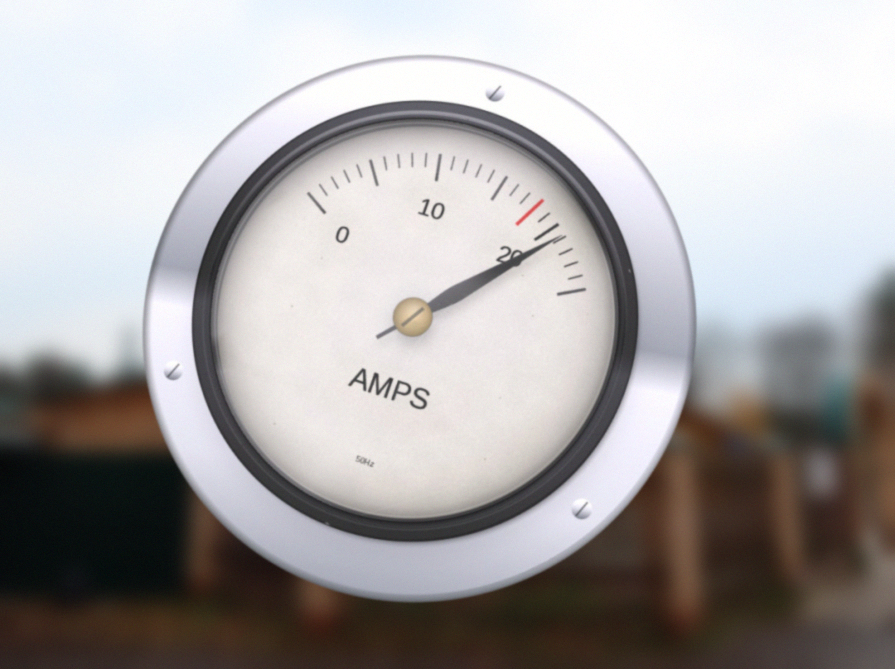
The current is 21 A
